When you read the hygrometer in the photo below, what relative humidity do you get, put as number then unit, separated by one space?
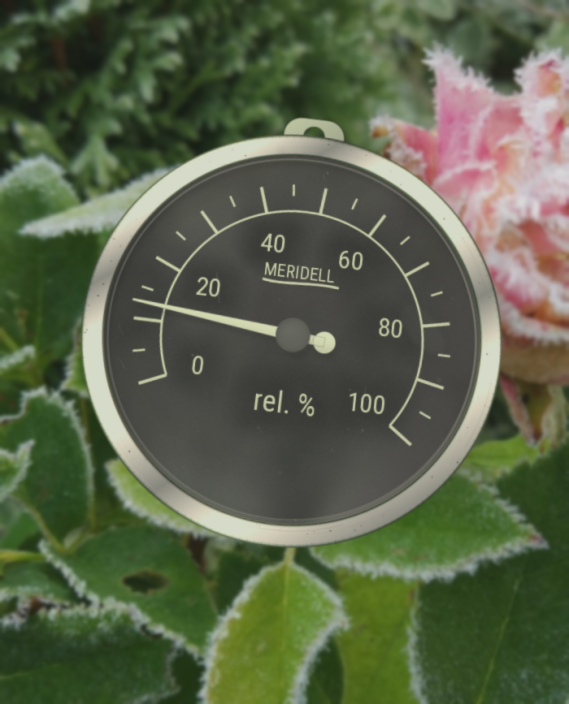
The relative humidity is 12.5 %
